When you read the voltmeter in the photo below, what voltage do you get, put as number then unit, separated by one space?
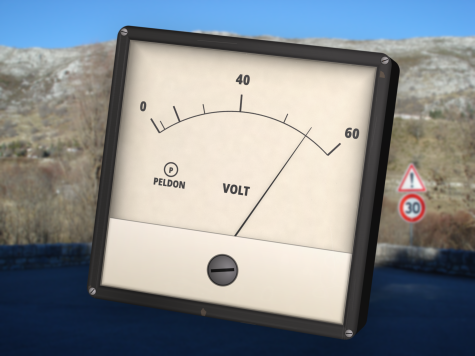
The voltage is 55 V
